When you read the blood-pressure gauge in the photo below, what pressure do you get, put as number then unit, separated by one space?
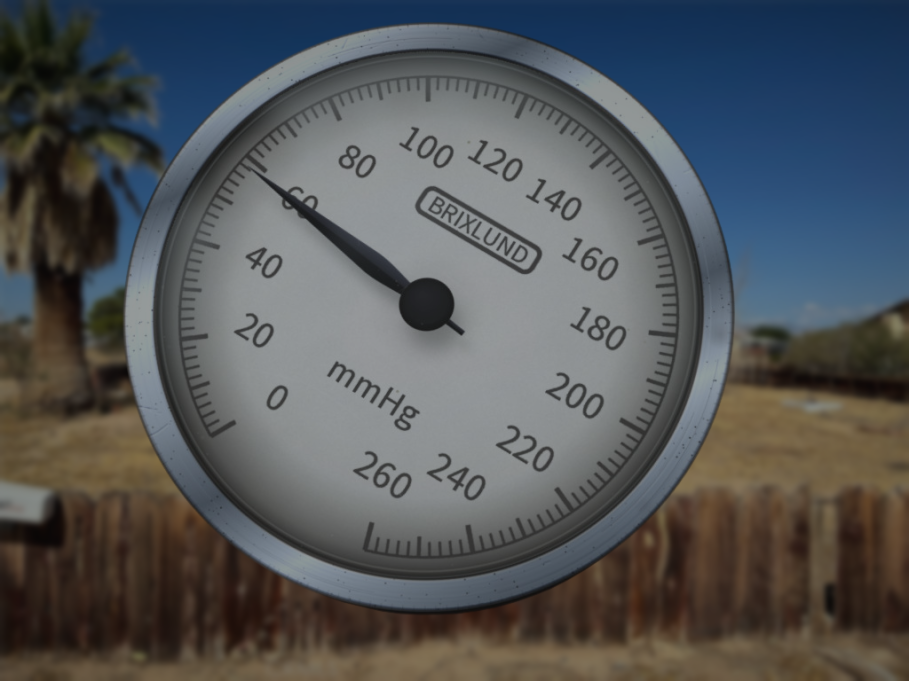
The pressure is 58 mmHg
